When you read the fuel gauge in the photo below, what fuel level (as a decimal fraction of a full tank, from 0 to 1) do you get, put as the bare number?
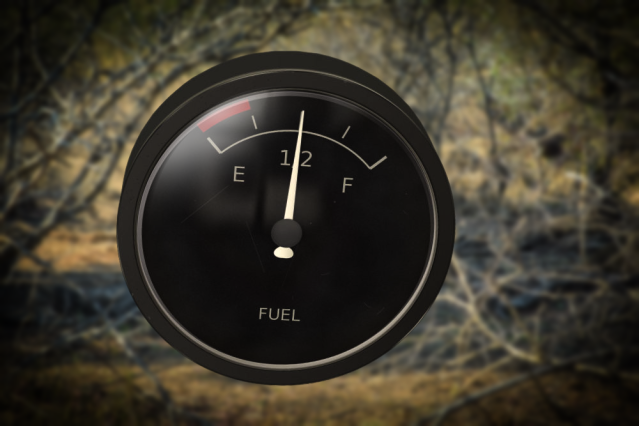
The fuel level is 0.5
